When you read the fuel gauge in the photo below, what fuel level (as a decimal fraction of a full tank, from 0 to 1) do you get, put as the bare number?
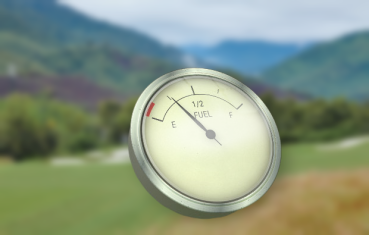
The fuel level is 0.25
